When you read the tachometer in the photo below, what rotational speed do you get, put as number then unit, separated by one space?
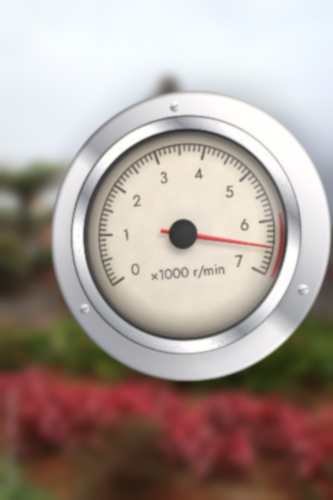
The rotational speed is 6500 rpm
